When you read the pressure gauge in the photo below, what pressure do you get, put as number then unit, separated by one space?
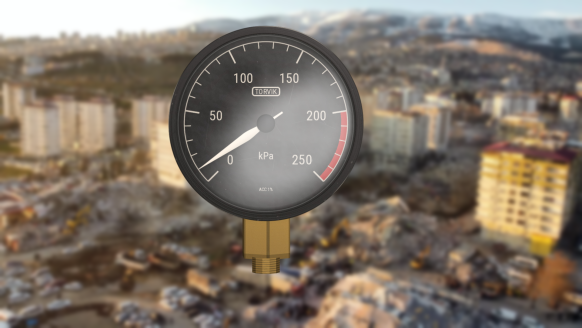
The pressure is 10 kPa
